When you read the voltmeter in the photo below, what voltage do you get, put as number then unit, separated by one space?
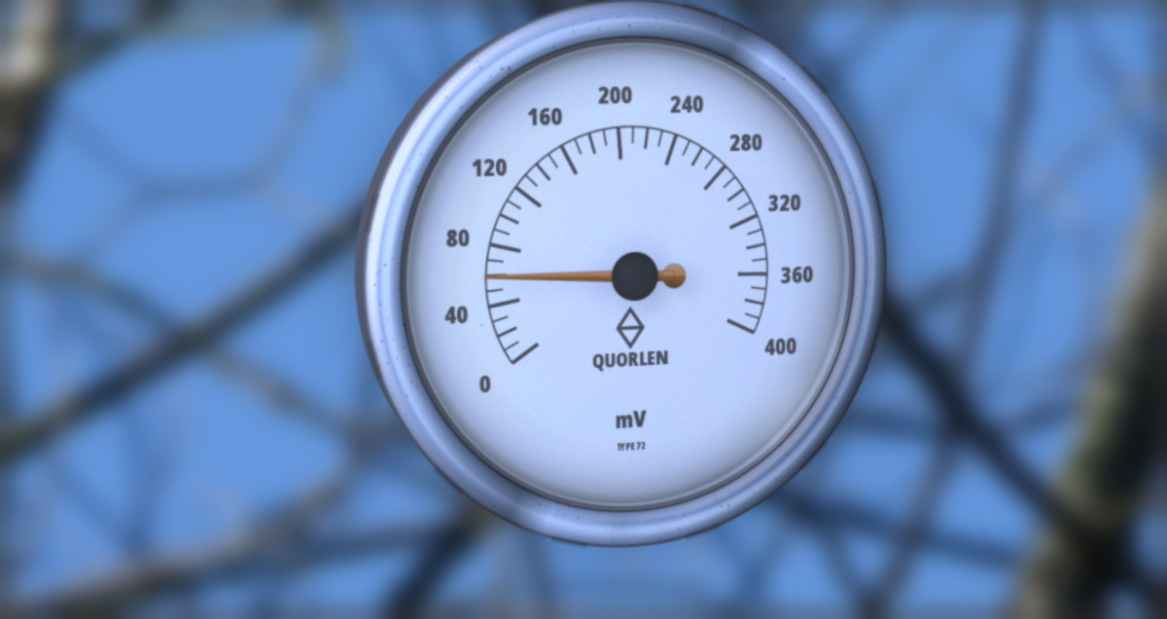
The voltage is 60 mV
